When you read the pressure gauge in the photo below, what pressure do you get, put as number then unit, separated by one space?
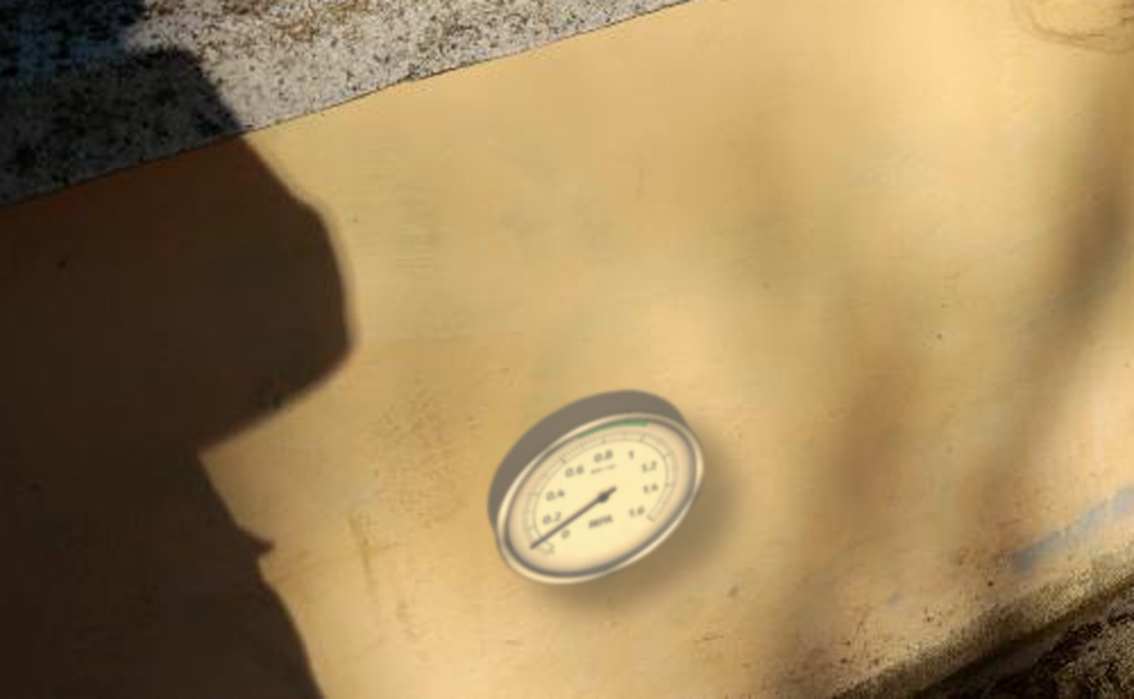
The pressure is 0.1 MPa
